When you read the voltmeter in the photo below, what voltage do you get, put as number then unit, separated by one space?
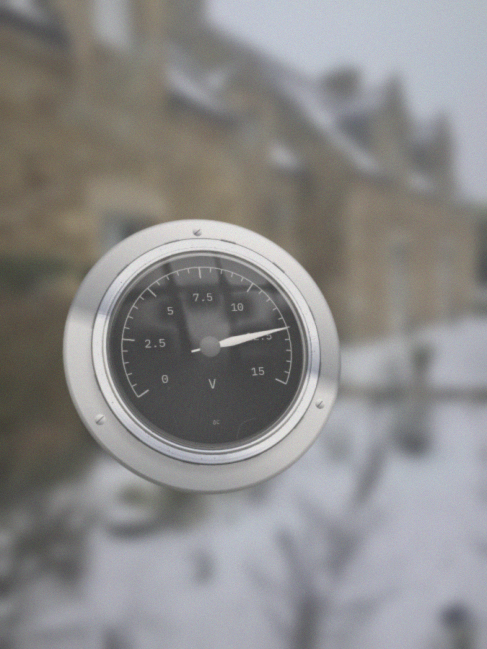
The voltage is 12.5 V
